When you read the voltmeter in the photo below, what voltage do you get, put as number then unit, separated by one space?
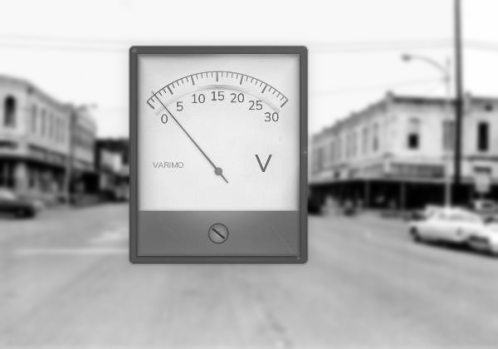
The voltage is 2 V
